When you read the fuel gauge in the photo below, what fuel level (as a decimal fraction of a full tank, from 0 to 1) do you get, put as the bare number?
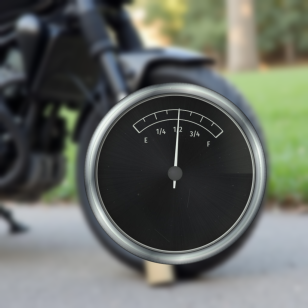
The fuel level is 0.5
